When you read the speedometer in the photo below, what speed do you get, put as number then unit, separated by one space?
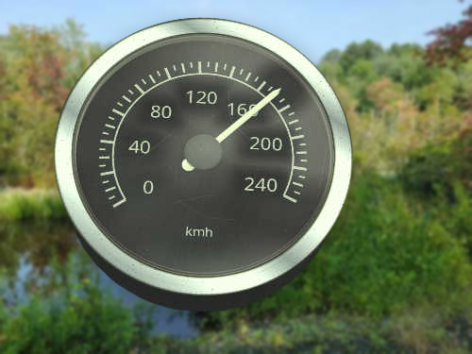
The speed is 170 km/h
